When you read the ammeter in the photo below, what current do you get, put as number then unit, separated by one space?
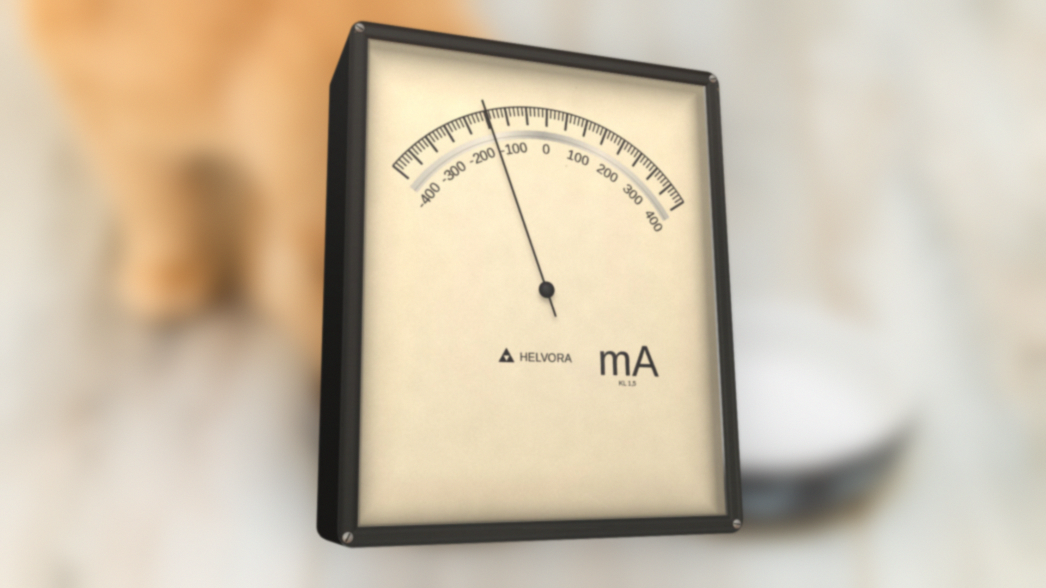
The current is -150 mA
